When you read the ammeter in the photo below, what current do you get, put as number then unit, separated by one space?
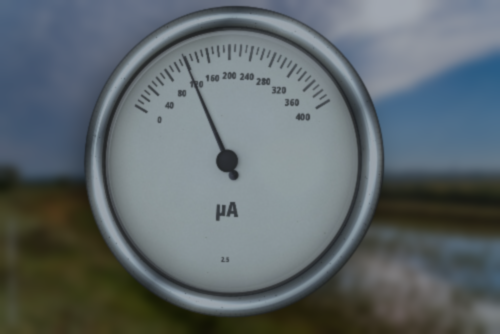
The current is 120 µA
